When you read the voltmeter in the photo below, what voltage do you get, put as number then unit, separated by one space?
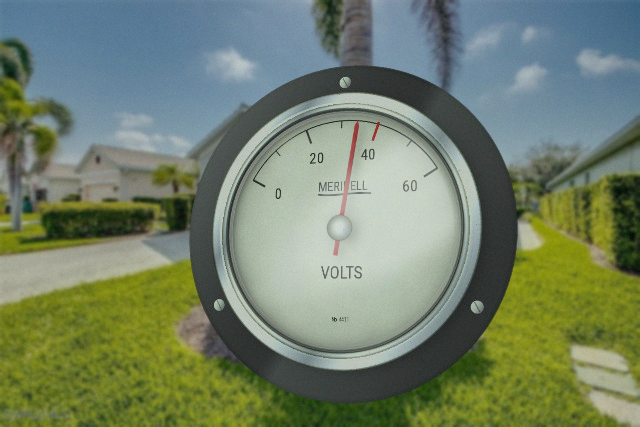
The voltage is 35 V
